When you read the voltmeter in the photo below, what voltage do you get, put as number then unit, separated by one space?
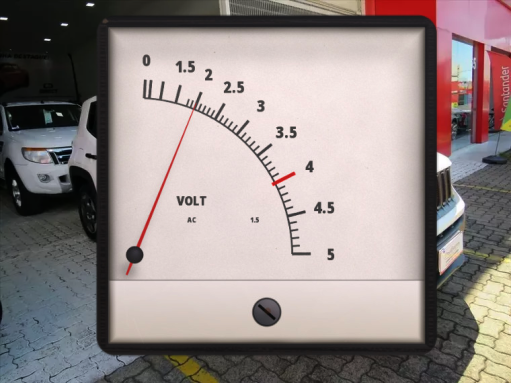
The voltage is 2 V
